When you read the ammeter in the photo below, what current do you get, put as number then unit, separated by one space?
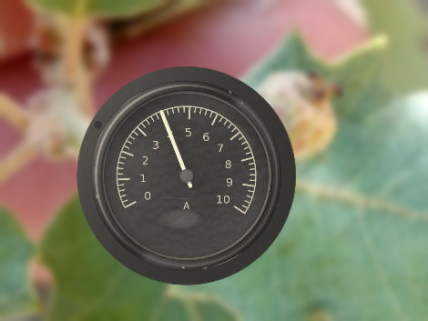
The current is 4 A
